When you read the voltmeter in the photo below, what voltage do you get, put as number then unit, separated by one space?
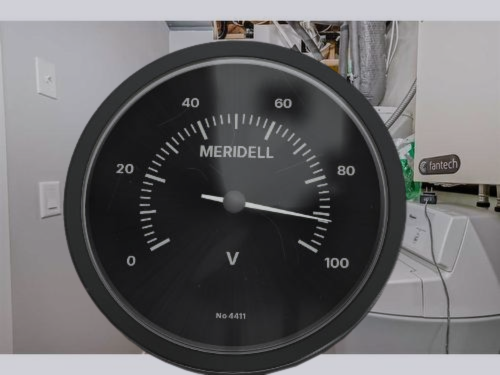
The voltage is 92 V
